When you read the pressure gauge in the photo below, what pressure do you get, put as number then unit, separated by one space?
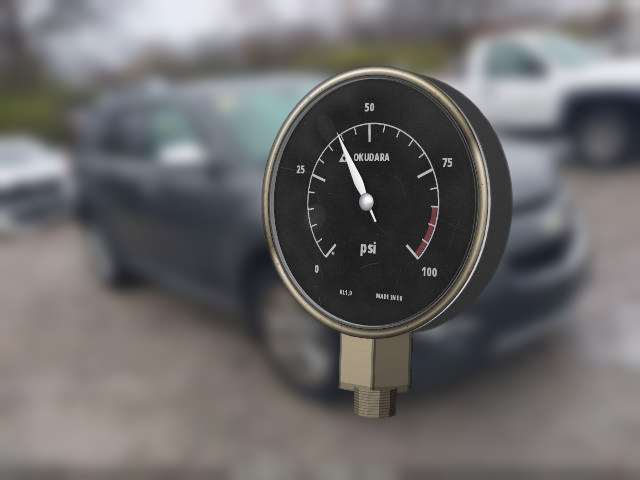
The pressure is 40 psi
